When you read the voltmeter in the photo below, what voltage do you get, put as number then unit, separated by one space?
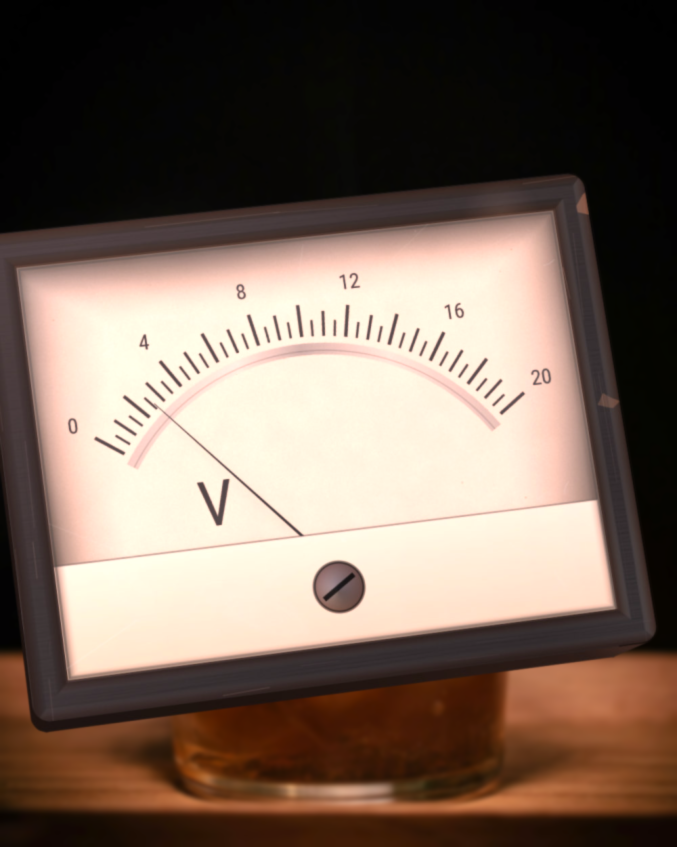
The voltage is 2.5 V
